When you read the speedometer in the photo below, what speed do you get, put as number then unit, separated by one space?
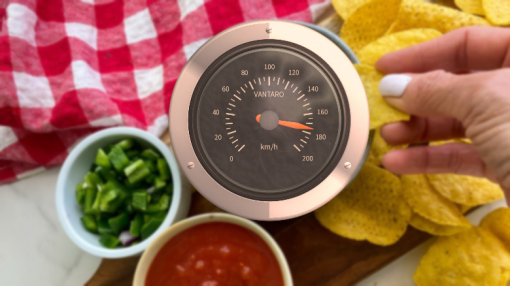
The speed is 175 km/h
